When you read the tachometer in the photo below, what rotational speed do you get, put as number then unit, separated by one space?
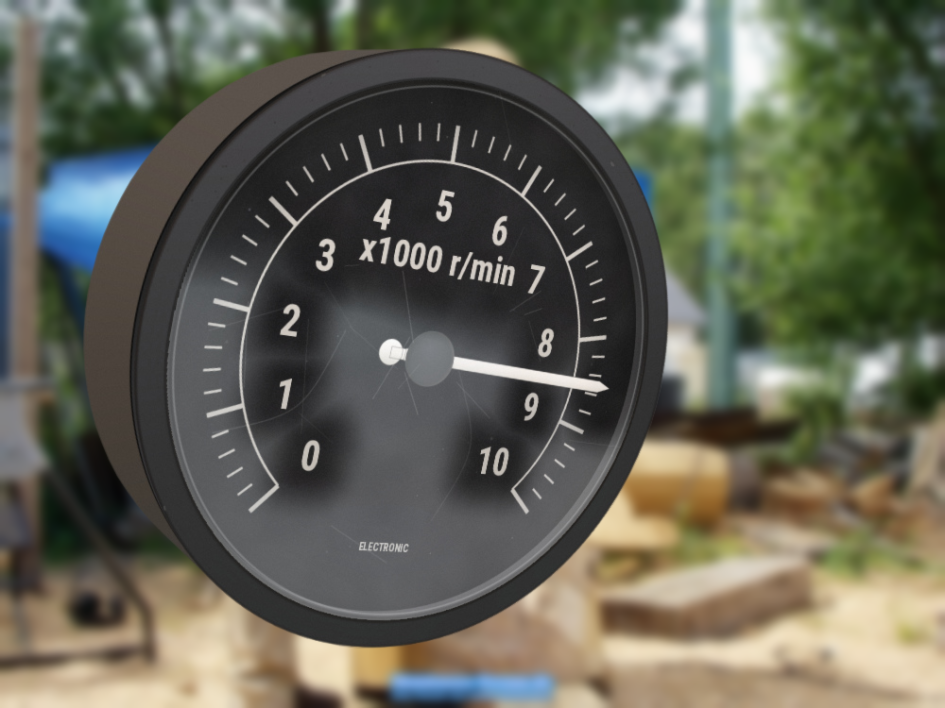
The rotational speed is 8500 rpm
